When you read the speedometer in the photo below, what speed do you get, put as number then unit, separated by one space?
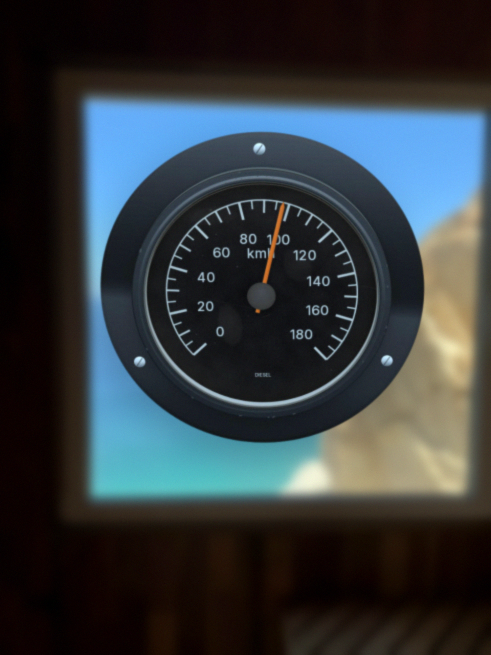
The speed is 97.5 km/h
